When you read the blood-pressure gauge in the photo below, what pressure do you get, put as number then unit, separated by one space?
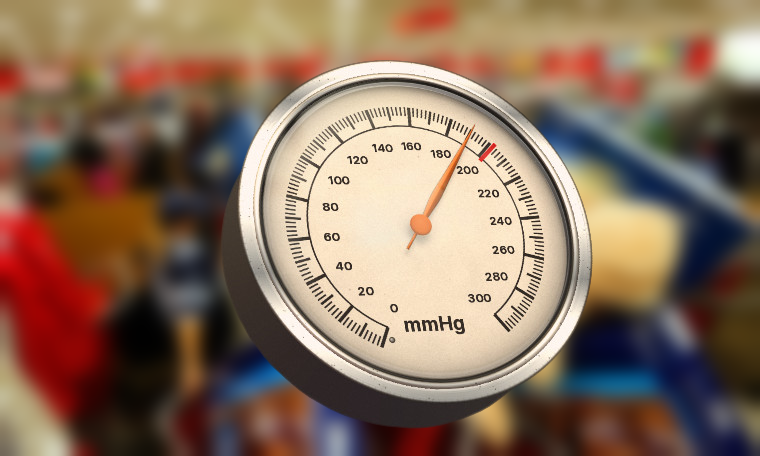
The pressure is 190 mmHg
